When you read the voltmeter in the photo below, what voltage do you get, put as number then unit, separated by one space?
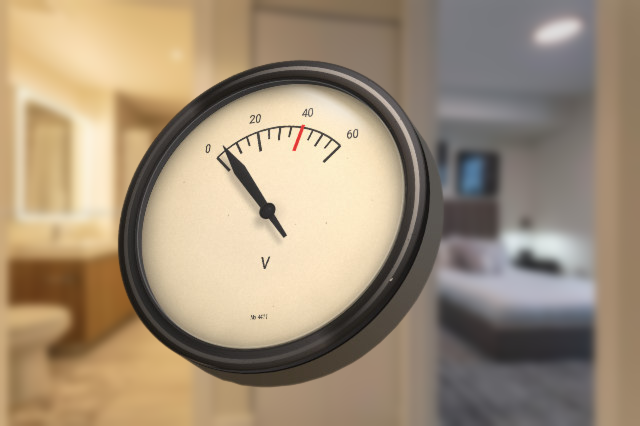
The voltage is 5 V
